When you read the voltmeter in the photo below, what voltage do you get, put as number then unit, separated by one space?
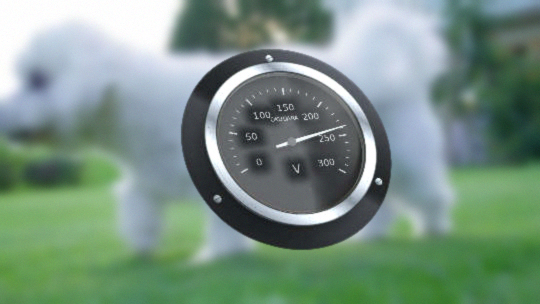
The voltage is 240 V
